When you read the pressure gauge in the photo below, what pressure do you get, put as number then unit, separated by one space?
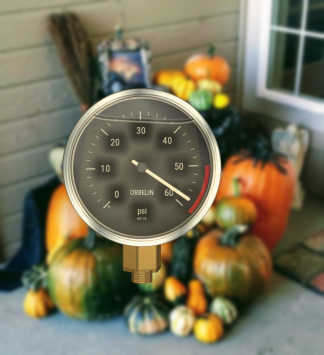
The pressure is 58 psi
